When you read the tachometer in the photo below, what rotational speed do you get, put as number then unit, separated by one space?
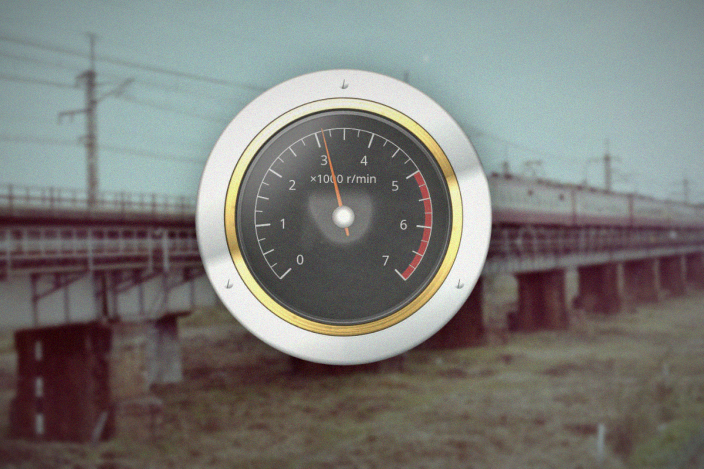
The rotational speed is 3125 rpm
